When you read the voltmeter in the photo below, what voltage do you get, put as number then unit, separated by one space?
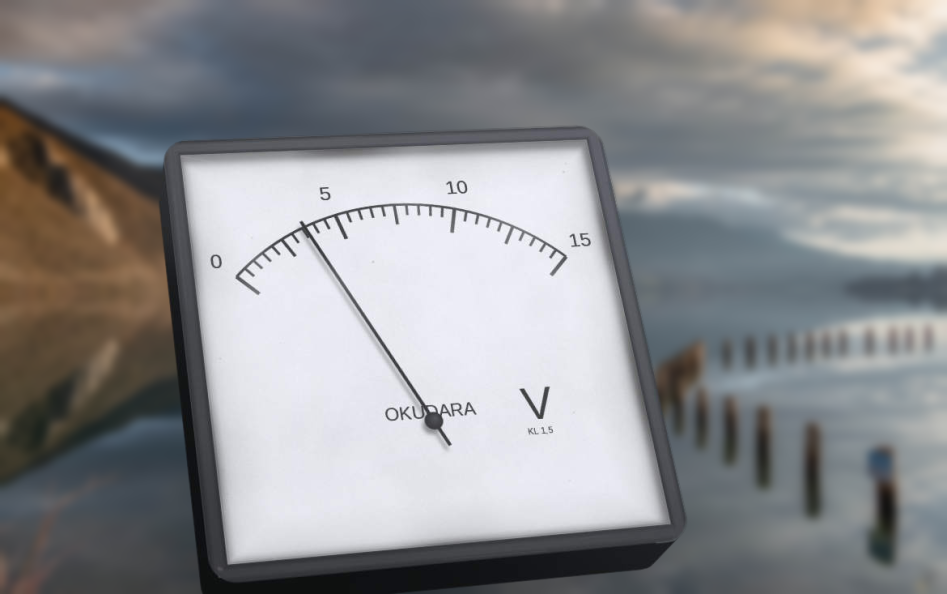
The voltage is 3.5 V
